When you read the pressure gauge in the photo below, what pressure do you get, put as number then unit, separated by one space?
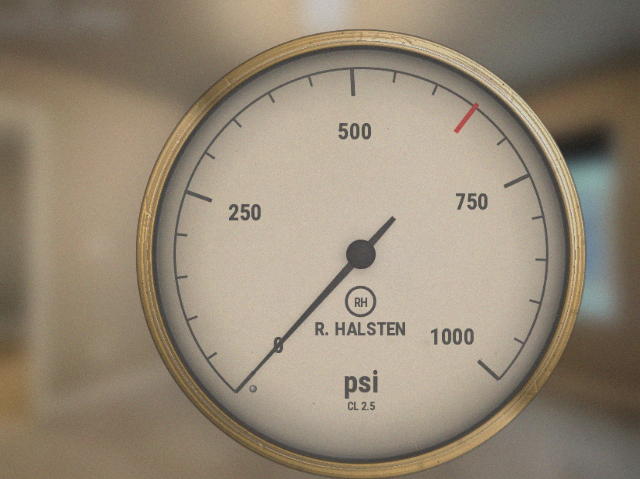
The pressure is 0 psi
